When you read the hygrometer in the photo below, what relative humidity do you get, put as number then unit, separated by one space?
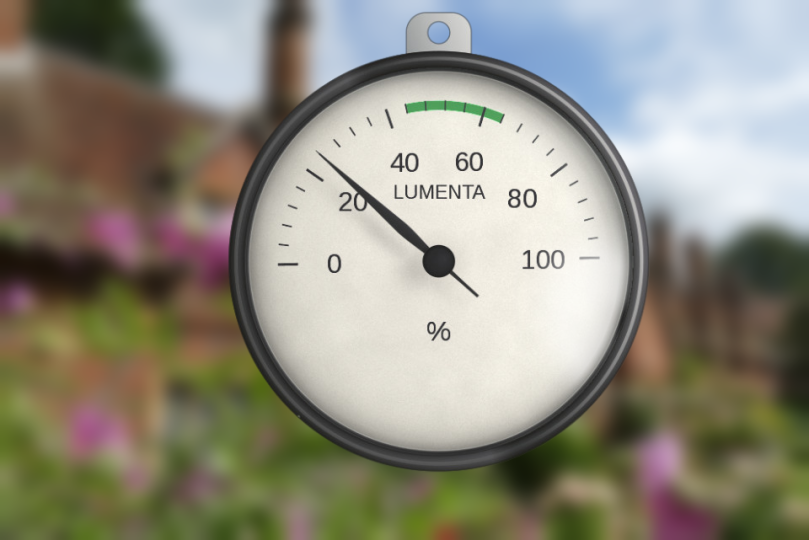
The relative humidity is 24 %
